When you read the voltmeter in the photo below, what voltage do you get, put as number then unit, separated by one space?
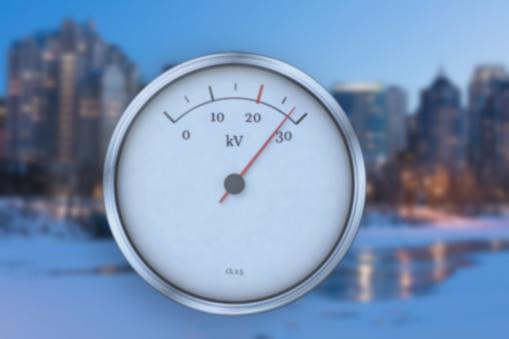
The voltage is 27.5 kV
